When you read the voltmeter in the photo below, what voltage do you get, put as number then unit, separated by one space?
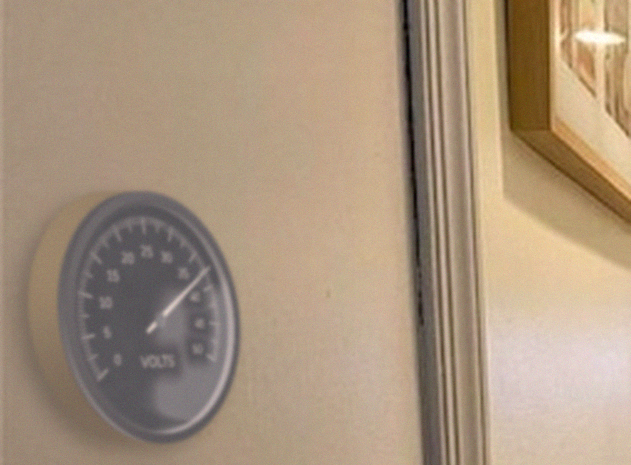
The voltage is 37.5 V
